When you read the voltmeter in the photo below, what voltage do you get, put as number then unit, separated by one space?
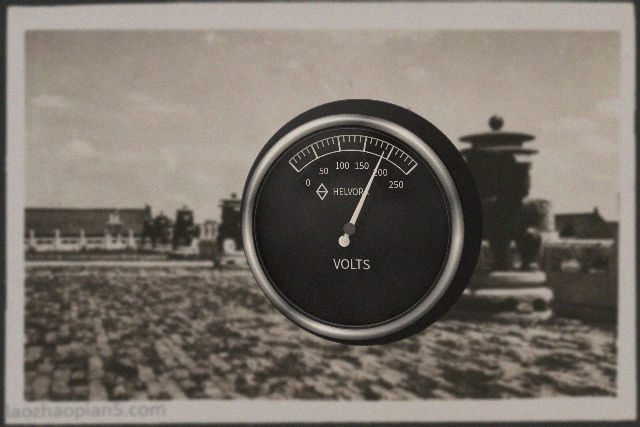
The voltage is 190 V
